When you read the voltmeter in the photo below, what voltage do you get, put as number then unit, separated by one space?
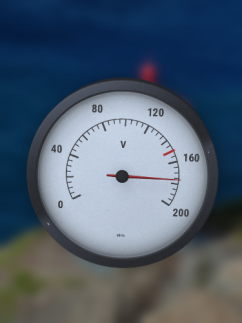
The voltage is 175 V
